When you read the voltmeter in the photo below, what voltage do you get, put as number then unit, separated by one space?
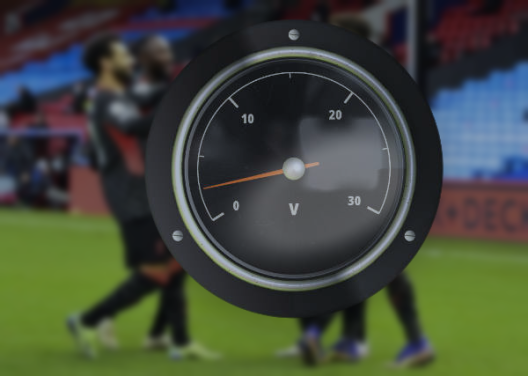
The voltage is 2.5 V
